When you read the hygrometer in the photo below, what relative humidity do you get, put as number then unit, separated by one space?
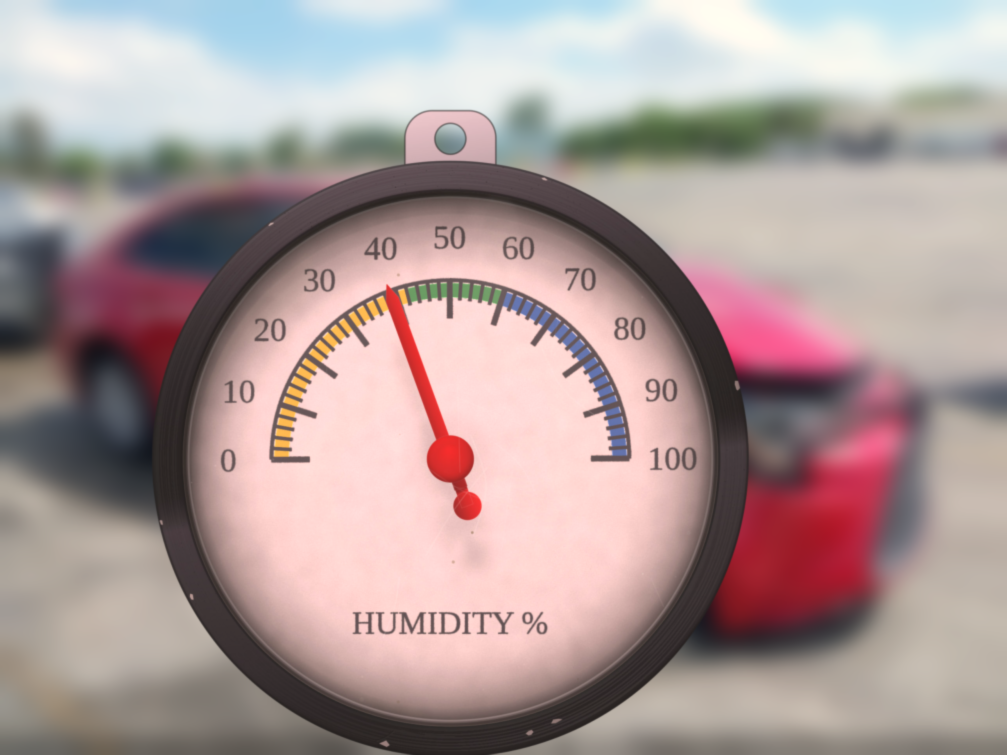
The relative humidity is 39 %
